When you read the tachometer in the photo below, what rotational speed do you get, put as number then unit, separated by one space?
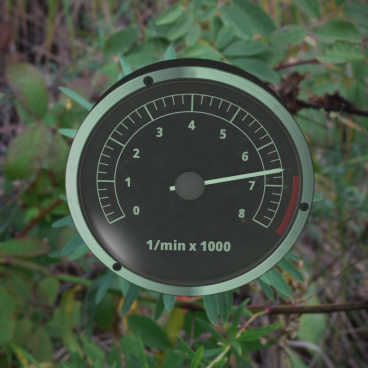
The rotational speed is 6600 rpm
